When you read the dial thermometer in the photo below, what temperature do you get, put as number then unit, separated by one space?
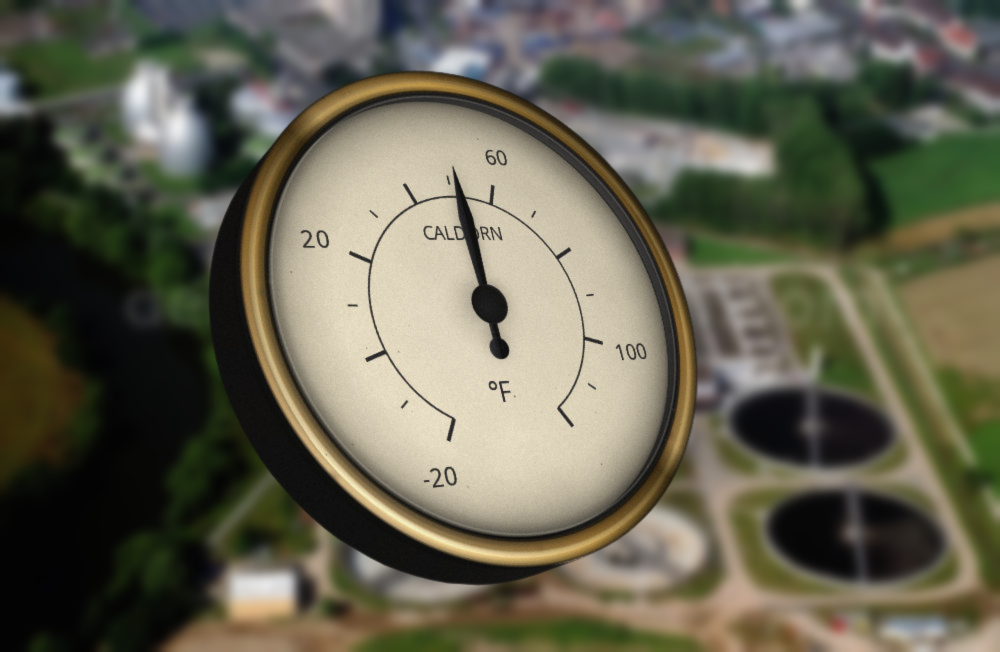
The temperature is 50 °F
